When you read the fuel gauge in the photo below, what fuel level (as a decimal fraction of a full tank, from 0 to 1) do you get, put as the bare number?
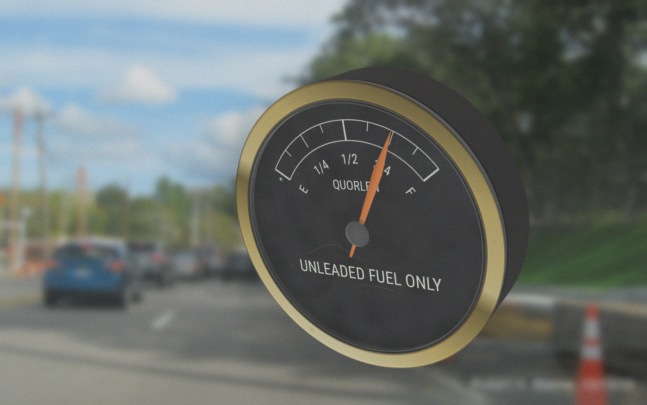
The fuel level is 0.75
